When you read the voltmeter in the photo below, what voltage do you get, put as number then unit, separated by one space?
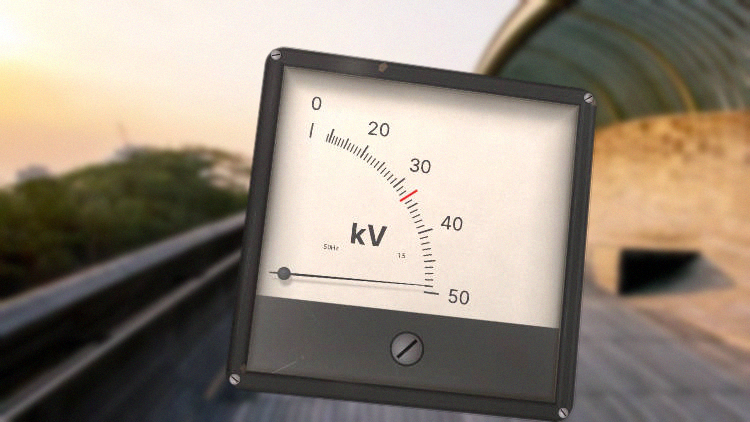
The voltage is 49 kV
